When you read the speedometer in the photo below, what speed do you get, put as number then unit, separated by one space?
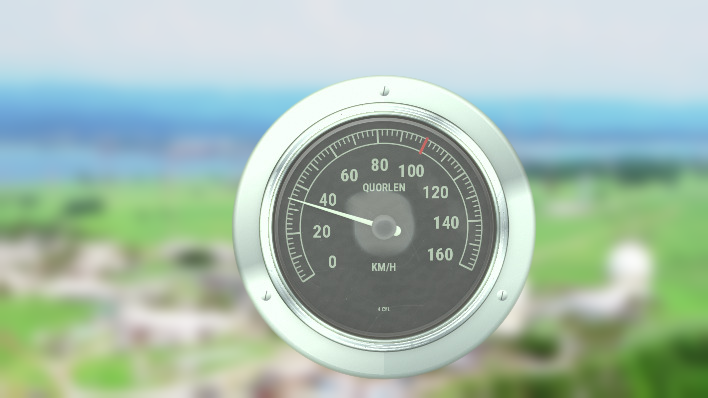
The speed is 34 km/h
